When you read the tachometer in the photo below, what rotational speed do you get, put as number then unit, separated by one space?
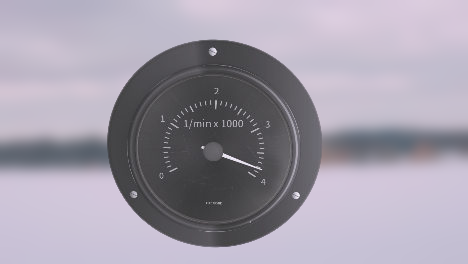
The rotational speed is 3800 rpm
